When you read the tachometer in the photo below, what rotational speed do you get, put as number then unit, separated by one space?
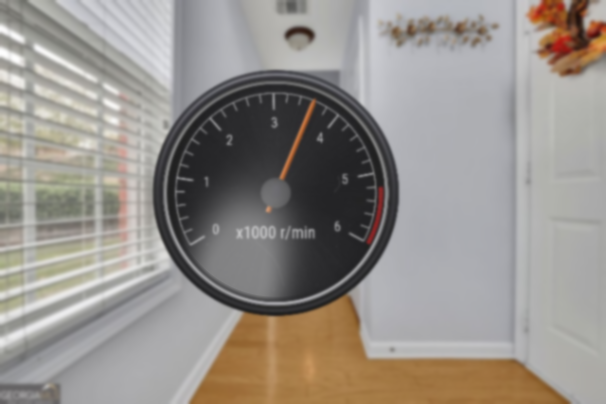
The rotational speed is 3600 rpm
